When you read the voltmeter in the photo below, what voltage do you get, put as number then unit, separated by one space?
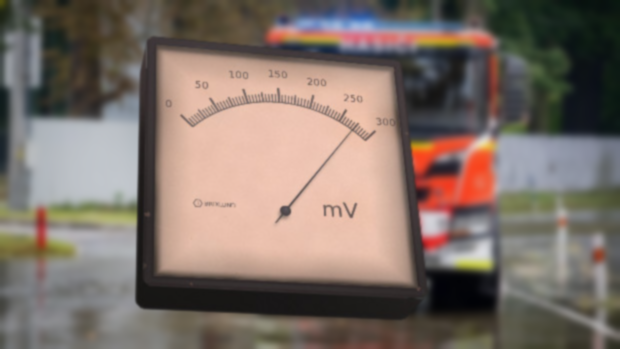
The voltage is 275 mV
